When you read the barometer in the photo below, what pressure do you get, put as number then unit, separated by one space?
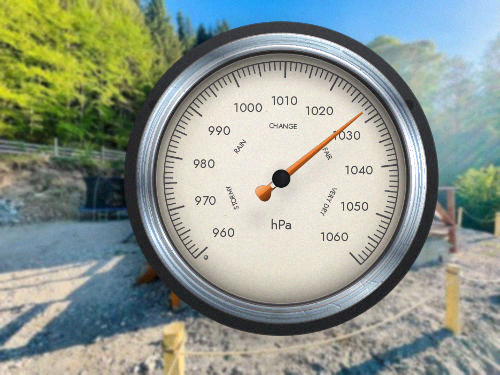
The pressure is 1028 hPa
